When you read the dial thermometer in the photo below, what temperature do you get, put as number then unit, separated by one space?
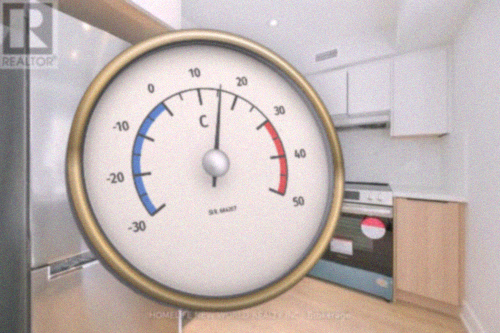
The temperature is 15 °C
